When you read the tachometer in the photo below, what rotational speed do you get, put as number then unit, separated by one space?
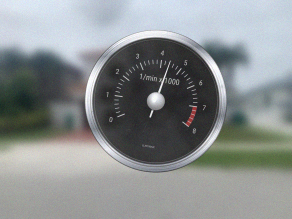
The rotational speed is 4400 rpm
